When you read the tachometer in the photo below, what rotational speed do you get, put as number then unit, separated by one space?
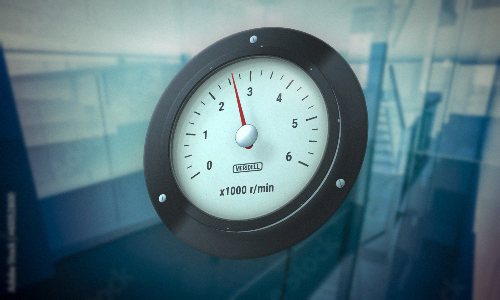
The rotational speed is 2625 rpm
